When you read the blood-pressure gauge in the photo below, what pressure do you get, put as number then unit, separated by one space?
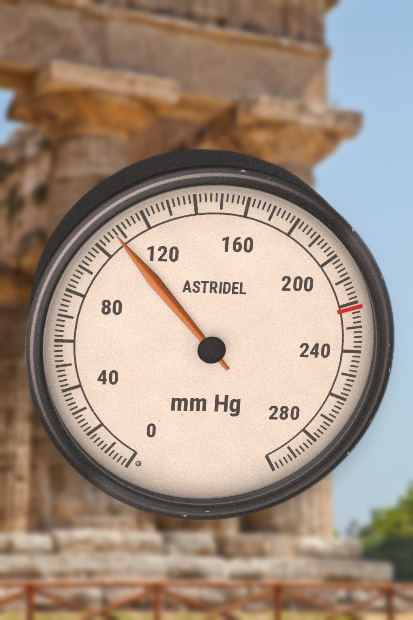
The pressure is 108 mmHg
